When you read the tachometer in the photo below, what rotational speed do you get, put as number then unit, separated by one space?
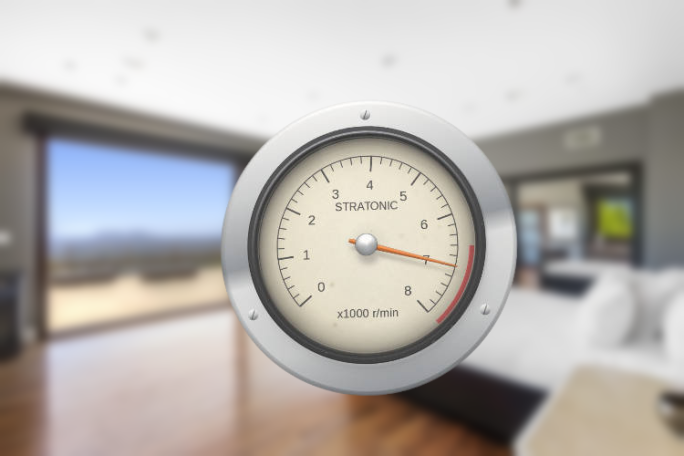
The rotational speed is 7000 rpm
